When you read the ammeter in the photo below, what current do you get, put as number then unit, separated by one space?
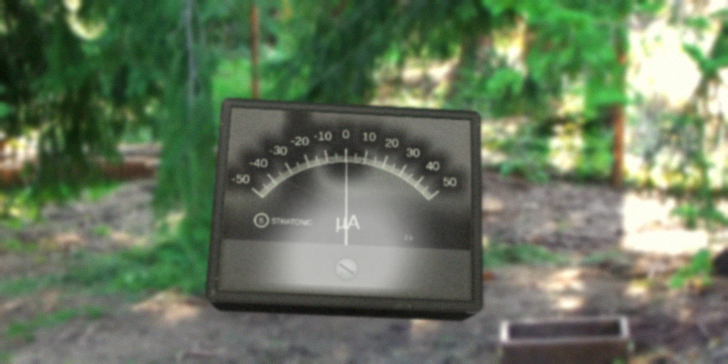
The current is 0 µA
